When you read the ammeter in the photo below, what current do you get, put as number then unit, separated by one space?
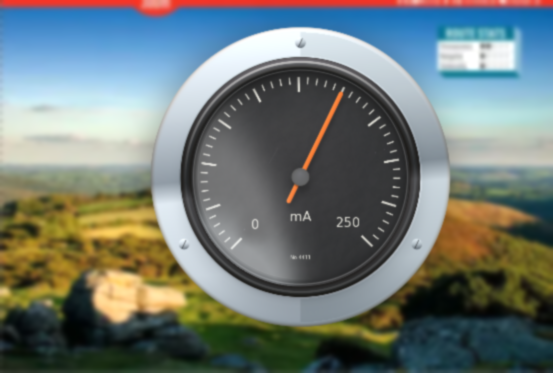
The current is 150 mA
